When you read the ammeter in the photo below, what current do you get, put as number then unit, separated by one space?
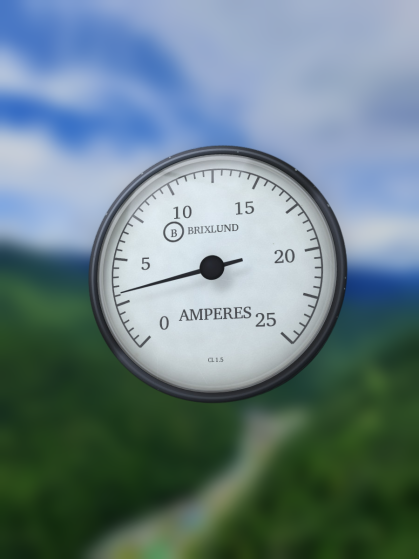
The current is 3 A
